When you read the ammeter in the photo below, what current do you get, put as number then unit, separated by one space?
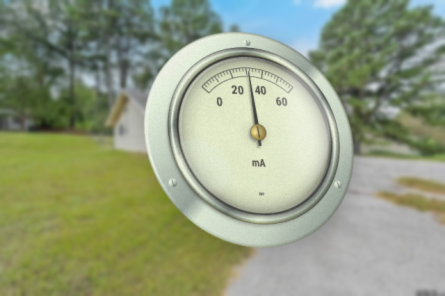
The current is 30 mA
